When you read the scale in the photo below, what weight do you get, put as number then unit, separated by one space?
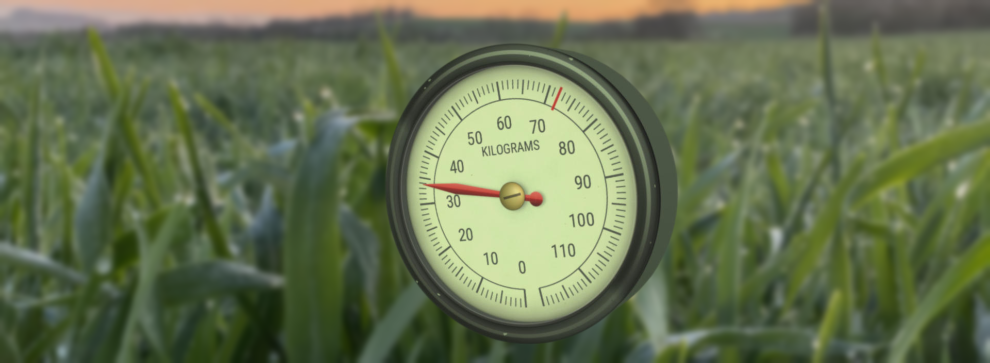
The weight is 34 kg
